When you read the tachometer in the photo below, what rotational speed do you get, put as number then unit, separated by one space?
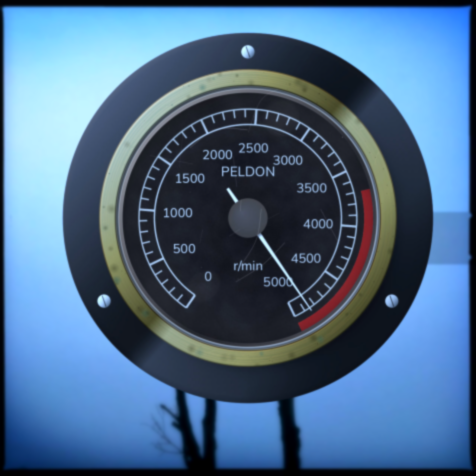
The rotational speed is 4850 rpm
